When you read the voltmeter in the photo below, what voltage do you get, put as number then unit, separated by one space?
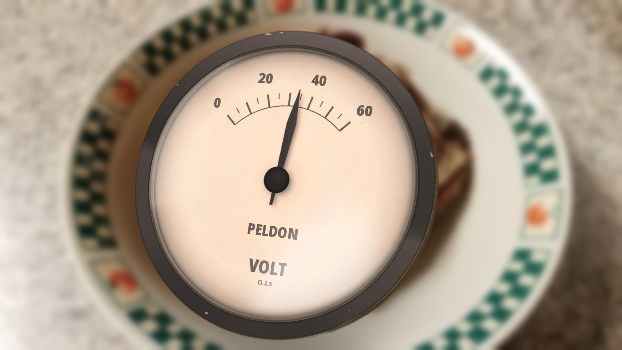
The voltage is 35 V
